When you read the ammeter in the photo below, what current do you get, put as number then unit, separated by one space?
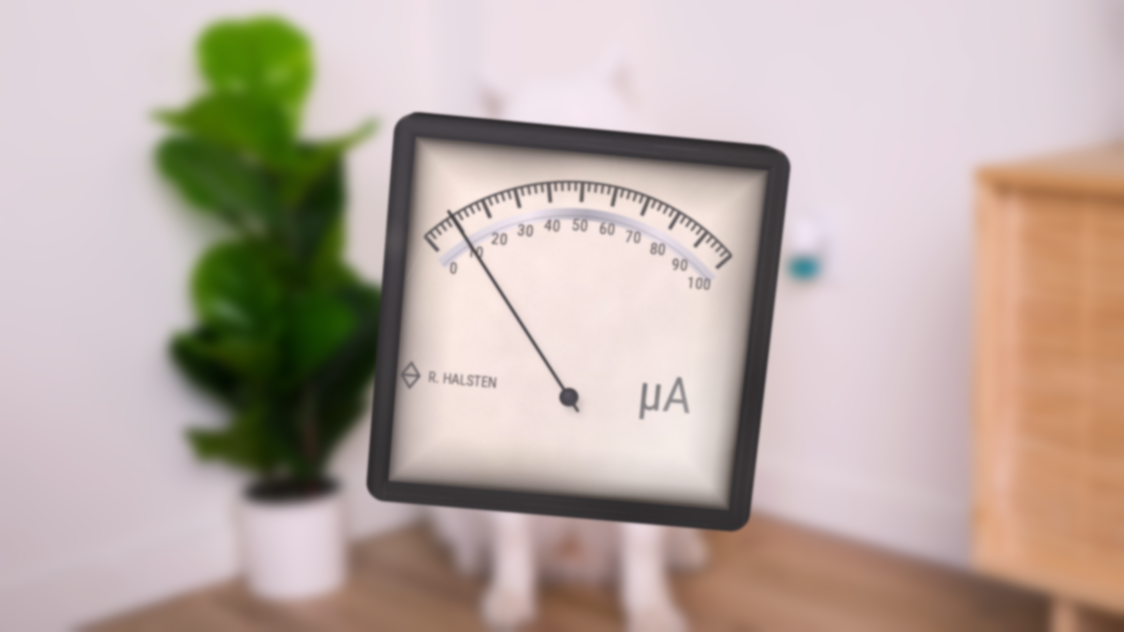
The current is 10 µA
